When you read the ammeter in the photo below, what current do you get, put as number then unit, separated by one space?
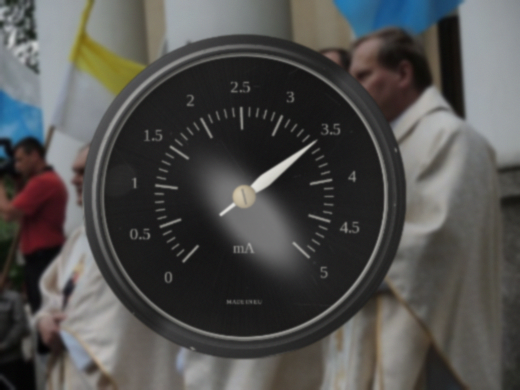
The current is 3.5 mA
